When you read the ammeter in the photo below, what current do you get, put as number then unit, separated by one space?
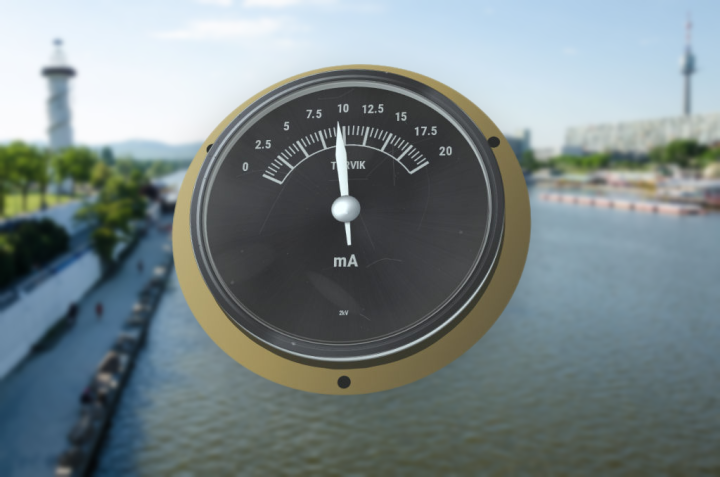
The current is 9.5 mA
